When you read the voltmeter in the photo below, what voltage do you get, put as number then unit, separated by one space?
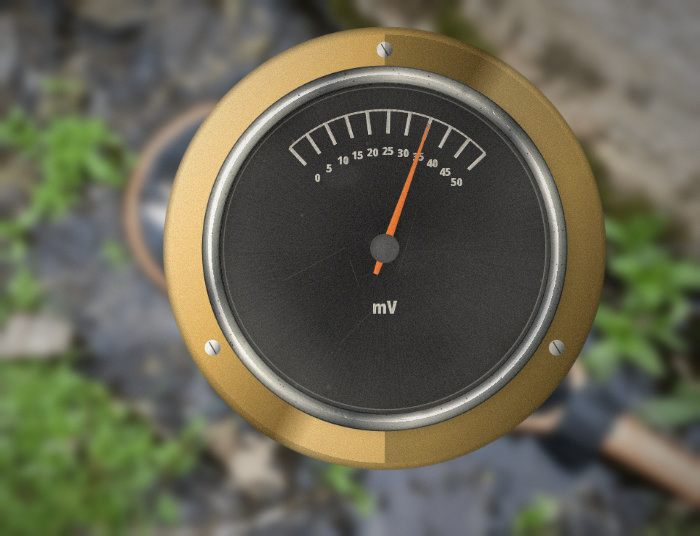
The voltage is 35 mV
